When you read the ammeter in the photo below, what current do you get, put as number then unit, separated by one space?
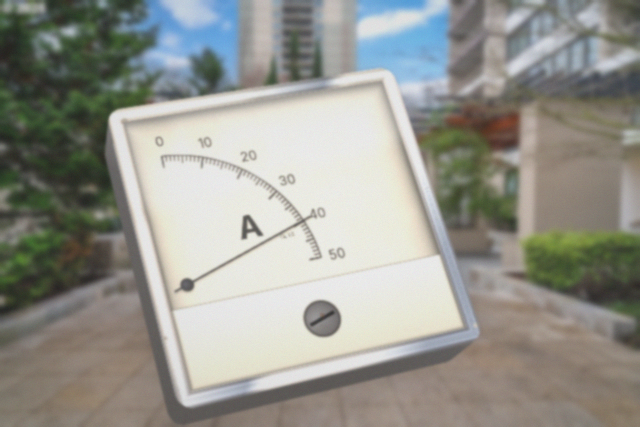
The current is 40 A
